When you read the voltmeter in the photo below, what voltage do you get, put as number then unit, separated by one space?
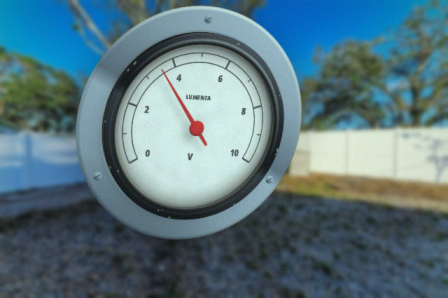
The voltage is 3.5 V
